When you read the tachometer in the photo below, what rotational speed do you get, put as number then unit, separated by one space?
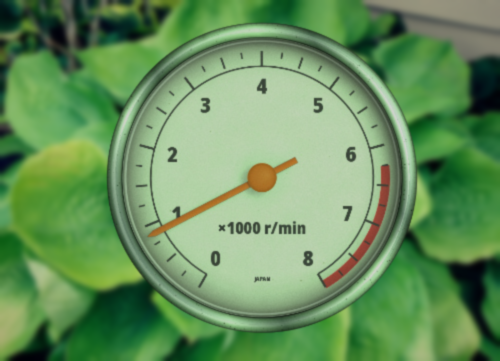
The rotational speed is 875 rpm
